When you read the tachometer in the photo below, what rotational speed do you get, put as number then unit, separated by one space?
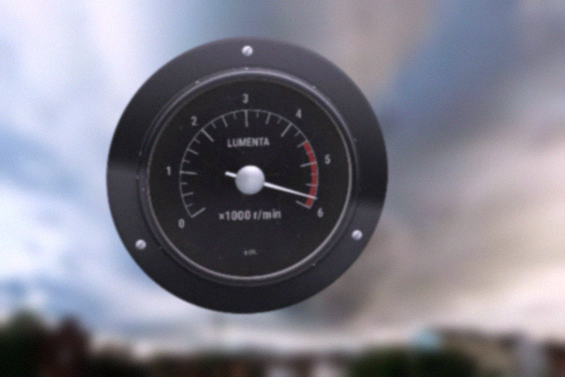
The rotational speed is 5750 rpm
